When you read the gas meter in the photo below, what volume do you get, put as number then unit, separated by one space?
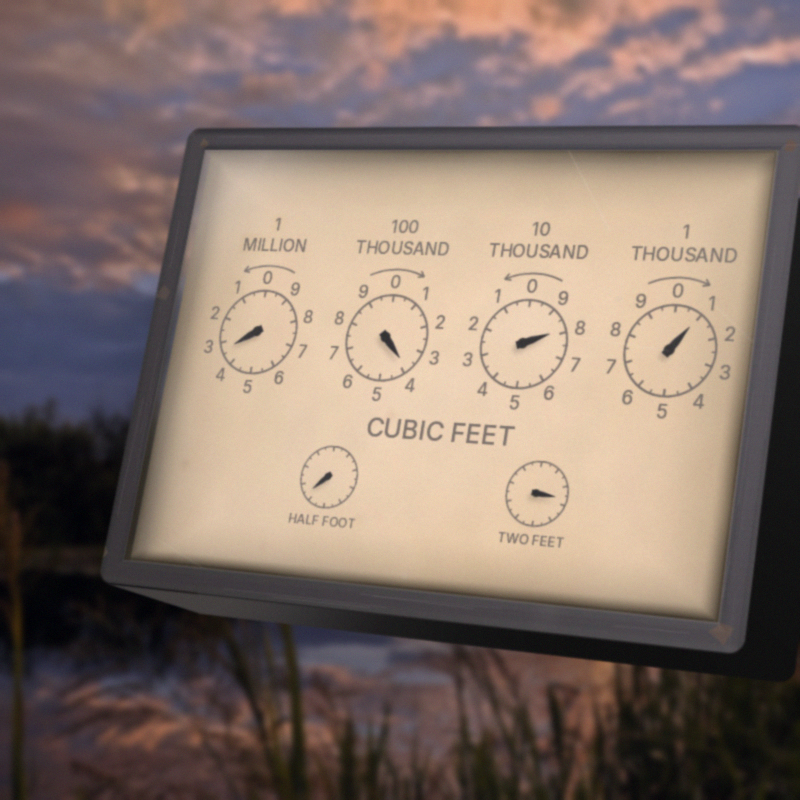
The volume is 338100 ft³
